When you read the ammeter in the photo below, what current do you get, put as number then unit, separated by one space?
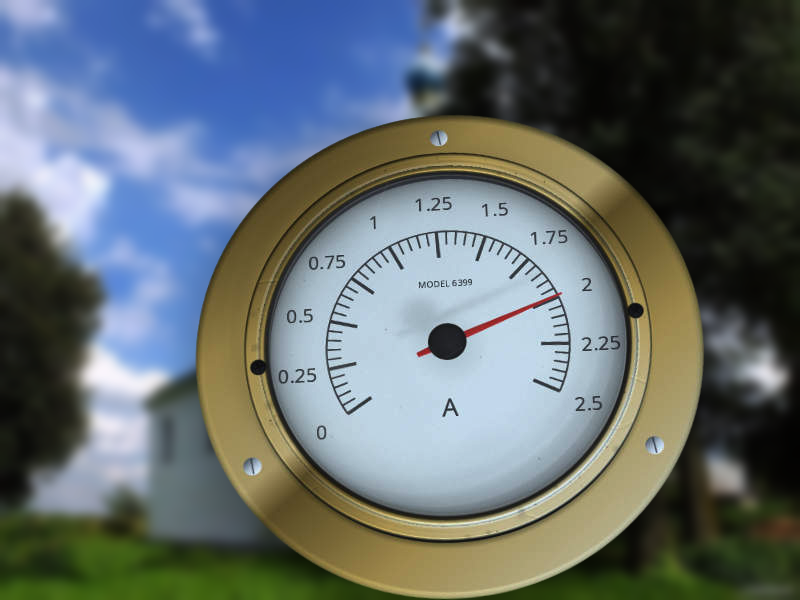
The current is 2 A
